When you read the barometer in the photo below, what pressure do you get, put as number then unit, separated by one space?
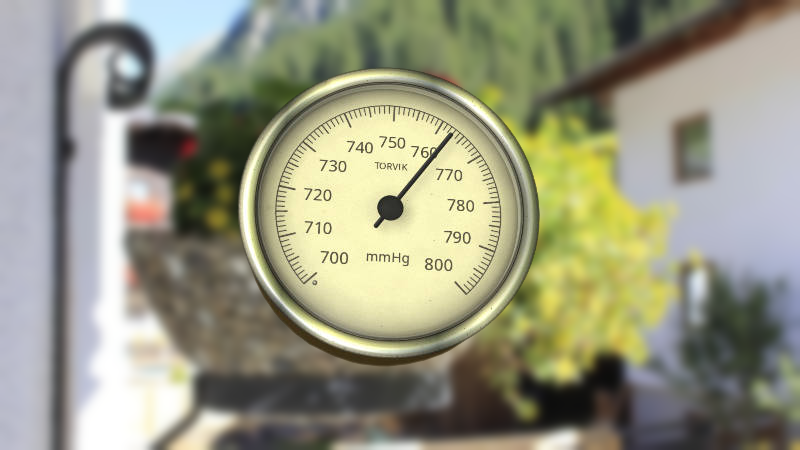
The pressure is 763 mmHg
